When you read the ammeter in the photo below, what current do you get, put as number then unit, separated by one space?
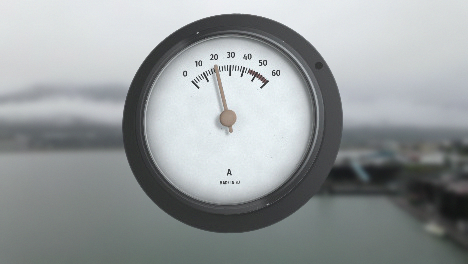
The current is 20 A
